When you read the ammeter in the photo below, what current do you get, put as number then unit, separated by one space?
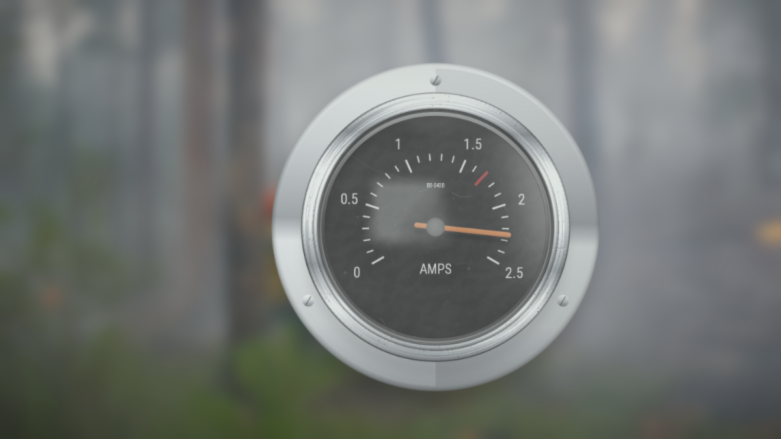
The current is 2.25 A
